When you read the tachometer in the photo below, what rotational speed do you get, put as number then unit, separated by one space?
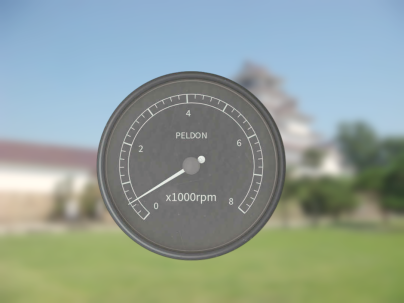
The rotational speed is 500 rpm
